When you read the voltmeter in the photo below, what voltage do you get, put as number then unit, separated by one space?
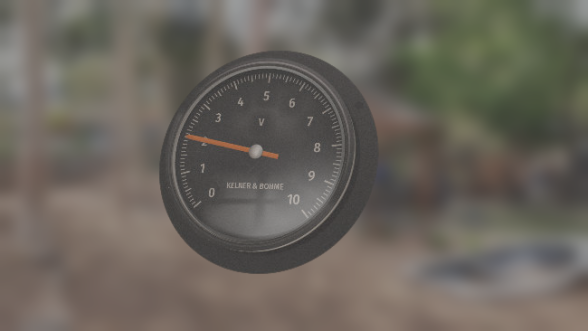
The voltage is 2 V
